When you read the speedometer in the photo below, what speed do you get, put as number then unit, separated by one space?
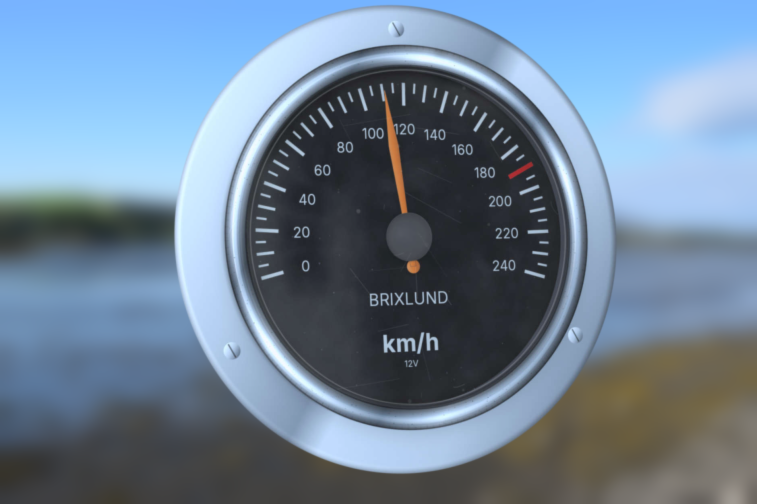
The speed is 110 km/h
